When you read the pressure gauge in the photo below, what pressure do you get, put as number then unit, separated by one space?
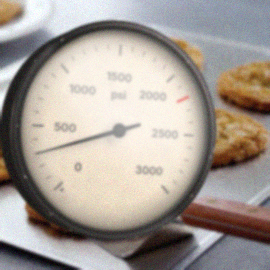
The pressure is 300 psi
